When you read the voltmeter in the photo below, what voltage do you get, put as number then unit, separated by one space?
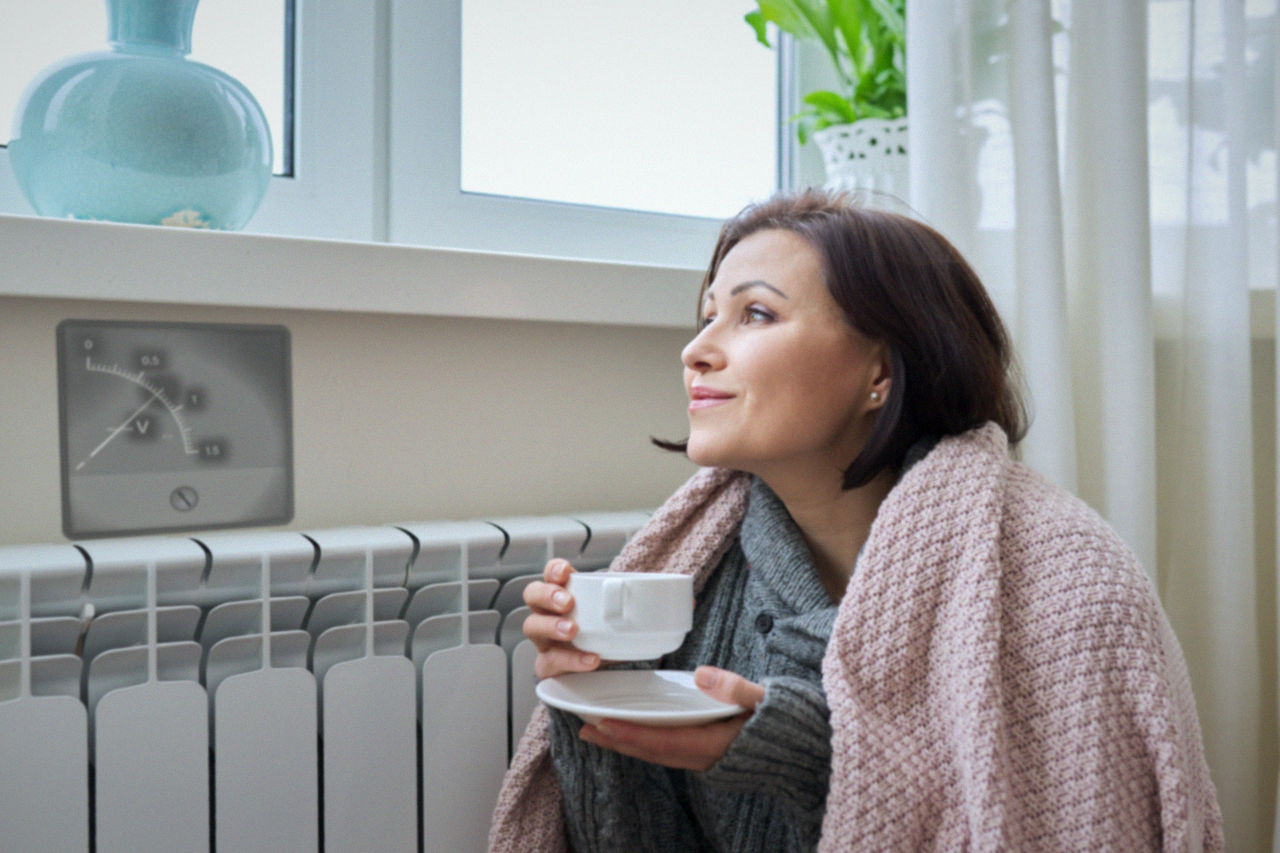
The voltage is 0.75 V
